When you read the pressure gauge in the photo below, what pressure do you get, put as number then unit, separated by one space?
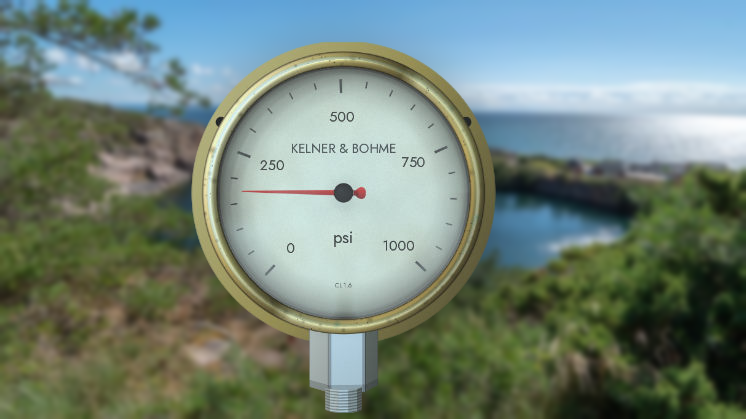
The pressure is 175 psi
